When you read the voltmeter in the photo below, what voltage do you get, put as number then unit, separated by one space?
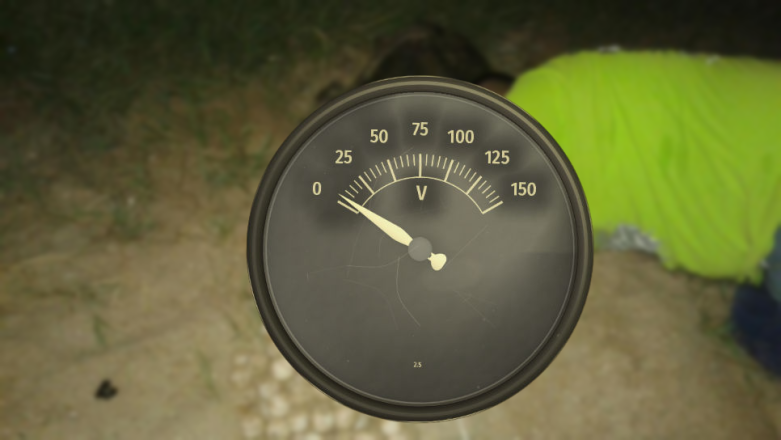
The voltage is 5 V
